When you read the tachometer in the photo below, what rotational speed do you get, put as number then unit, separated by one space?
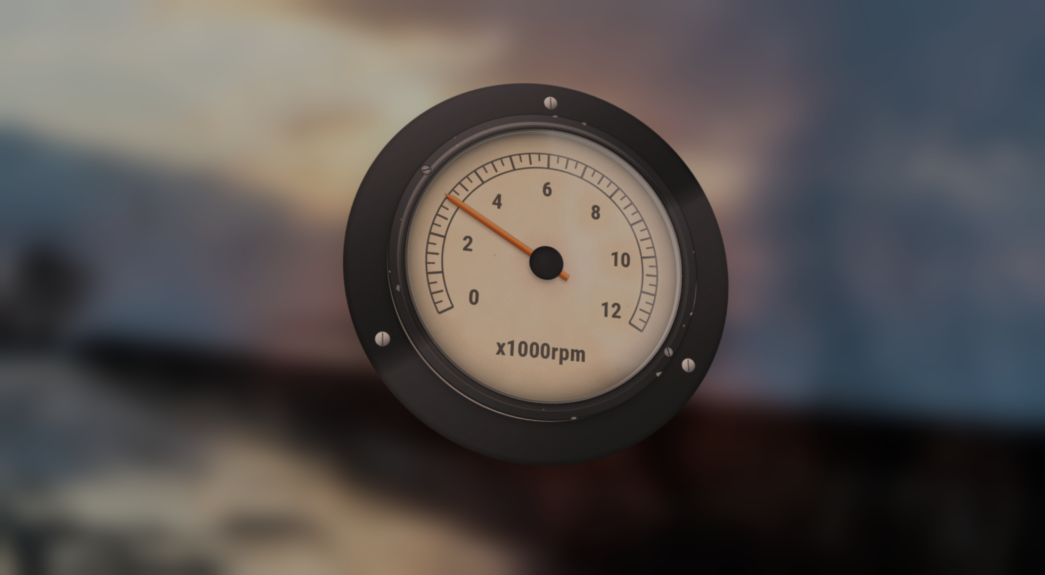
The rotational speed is 3000 rpm
